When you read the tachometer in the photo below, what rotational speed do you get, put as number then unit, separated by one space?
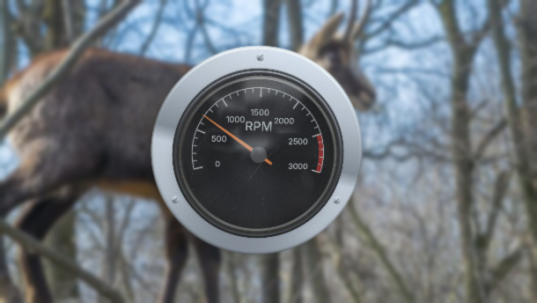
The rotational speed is 700 rpm
